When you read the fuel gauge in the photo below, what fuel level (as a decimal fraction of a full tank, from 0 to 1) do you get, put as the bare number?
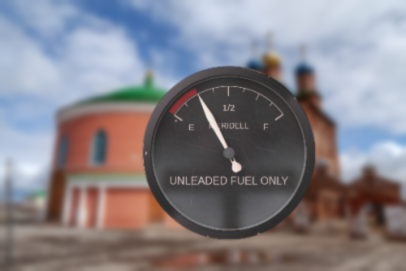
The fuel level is 0.25
